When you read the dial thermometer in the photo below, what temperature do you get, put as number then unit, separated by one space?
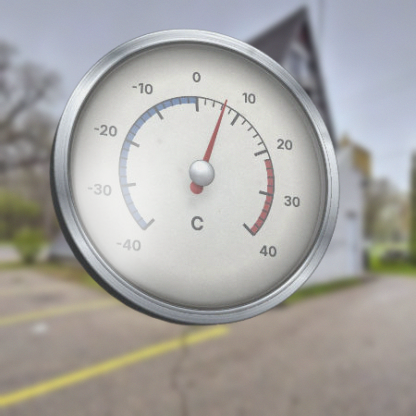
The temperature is 6 °C
